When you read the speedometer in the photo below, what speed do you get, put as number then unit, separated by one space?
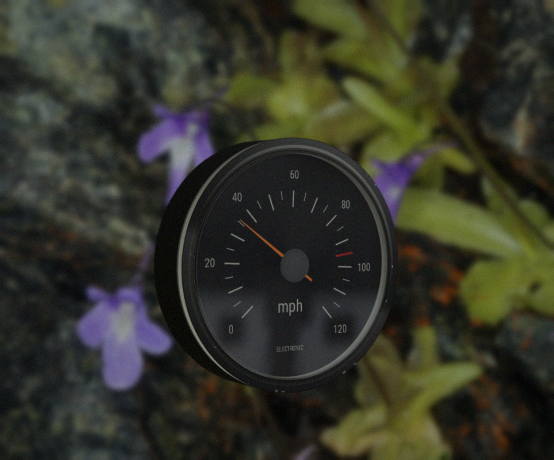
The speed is 35 mph
